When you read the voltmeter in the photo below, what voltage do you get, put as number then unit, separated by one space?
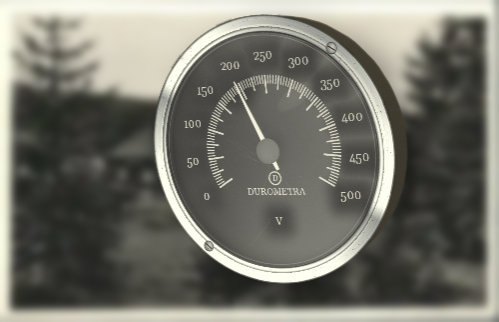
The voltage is 200 V
